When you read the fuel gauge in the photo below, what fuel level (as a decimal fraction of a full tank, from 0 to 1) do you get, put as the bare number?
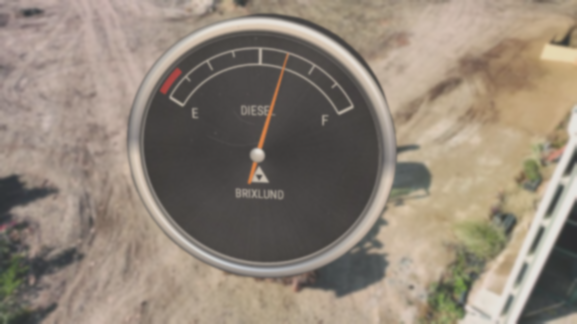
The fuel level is 0.625
